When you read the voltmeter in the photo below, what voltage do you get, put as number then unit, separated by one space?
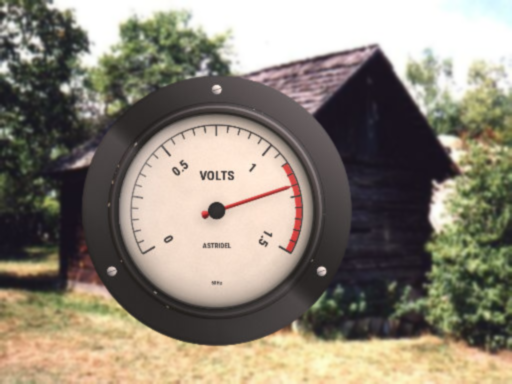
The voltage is 1.2 V
